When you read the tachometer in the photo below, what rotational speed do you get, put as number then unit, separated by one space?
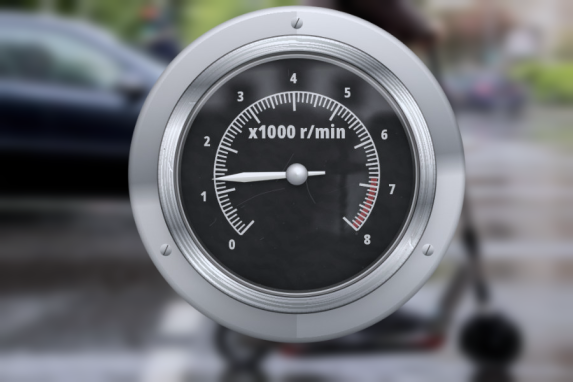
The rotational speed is 1300 rpm
